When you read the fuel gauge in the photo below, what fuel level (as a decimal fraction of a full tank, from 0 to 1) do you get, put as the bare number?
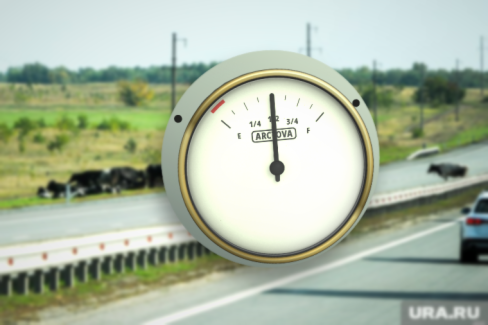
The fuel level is 0.5
